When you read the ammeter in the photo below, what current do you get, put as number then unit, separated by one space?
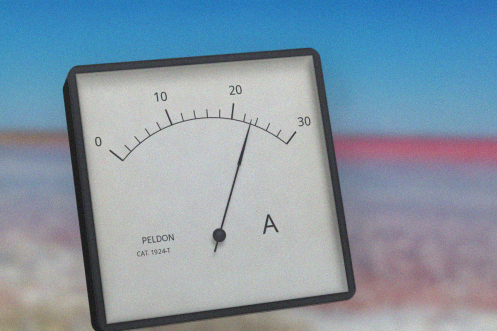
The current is 23 A
